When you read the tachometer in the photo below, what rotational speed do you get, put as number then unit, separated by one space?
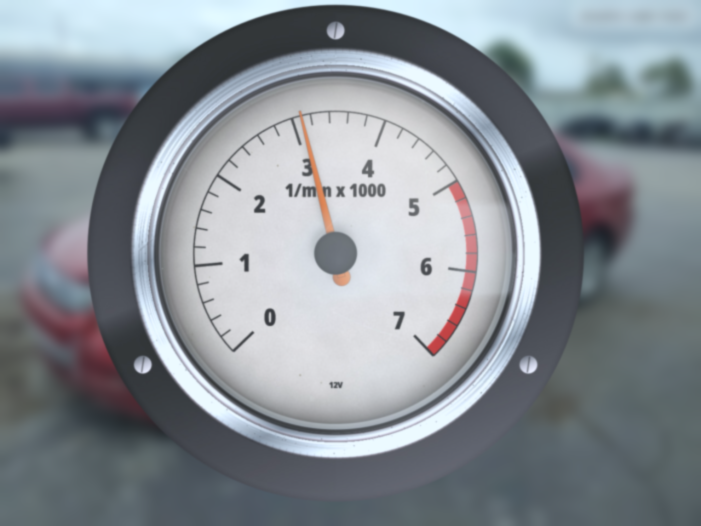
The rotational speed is 3100 rpm
